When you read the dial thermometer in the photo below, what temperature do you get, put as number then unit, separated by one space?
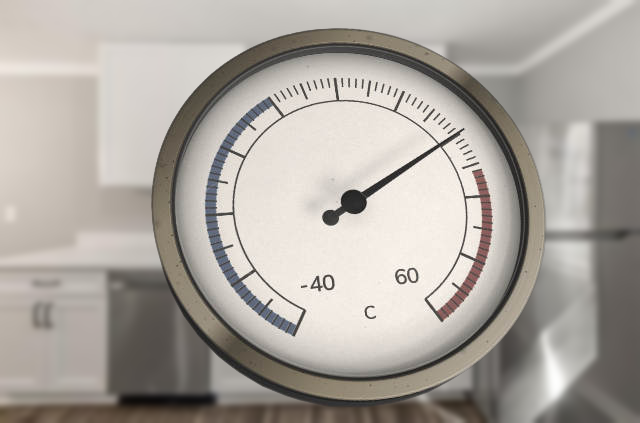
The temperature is 30 °C
